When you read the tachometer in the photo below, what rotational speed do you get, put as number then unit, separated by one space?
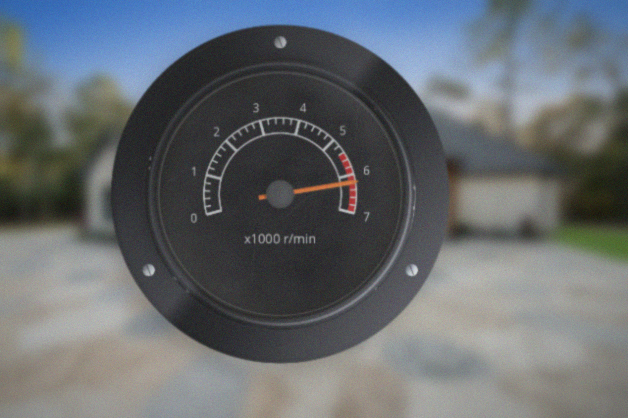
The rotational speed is 6200 rpm
